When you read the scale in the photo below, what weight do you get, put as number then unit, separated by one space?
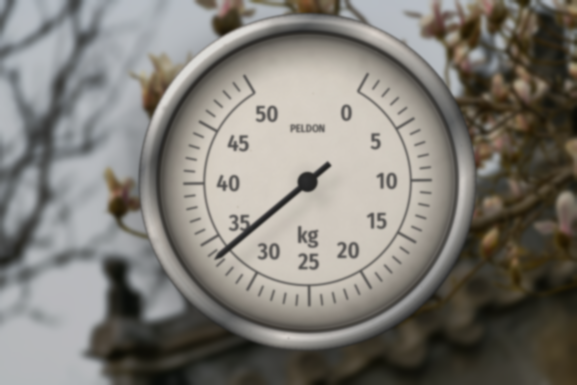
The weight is 33.5 kg
